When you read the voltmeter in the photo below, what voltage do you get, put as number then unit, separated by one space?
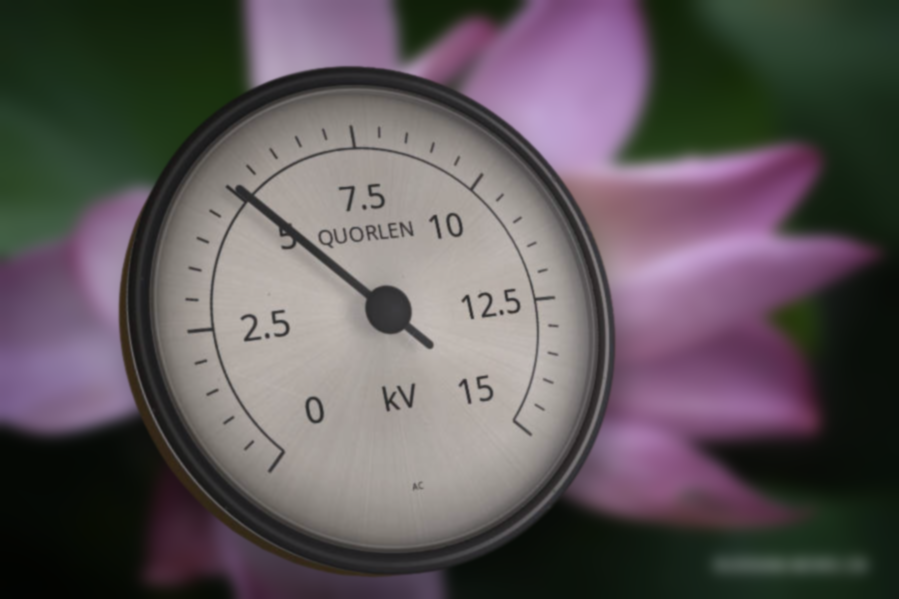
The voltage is 5 kV
